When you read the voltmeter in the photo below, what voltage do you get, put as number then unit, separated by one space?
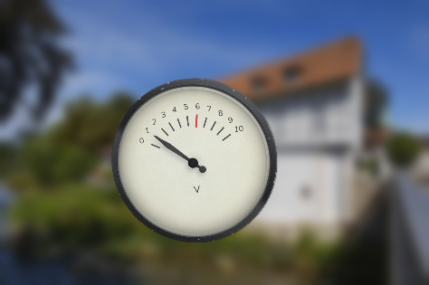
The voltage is 1 V
